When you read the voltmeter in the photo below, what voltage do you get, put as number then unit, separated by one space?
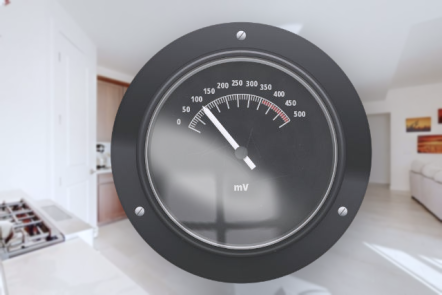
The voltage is 100 mV
